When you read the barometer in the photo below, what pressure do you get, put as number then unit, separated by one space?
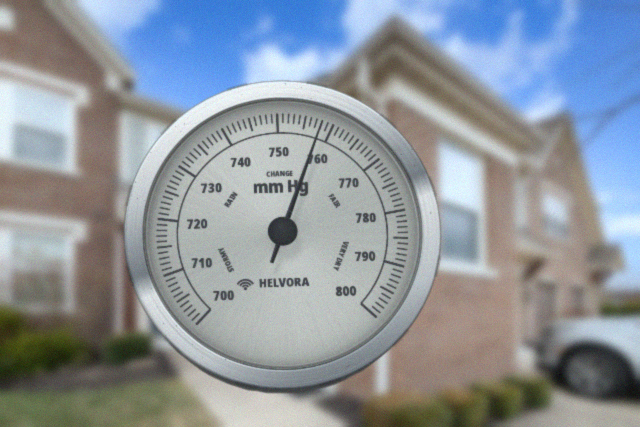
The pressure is 758 mmHg
